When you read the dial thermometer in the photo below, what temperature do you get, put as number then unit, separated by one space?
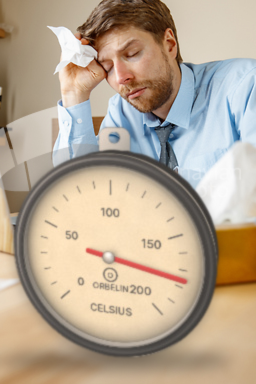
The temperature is 175 °C
